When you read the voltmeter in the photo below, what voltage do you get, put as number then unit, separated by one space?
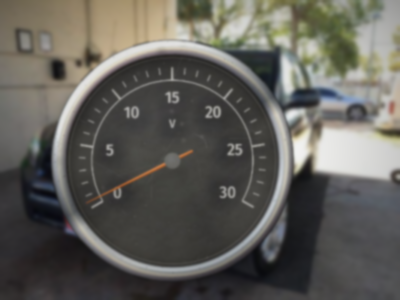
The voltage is 0.5 V
